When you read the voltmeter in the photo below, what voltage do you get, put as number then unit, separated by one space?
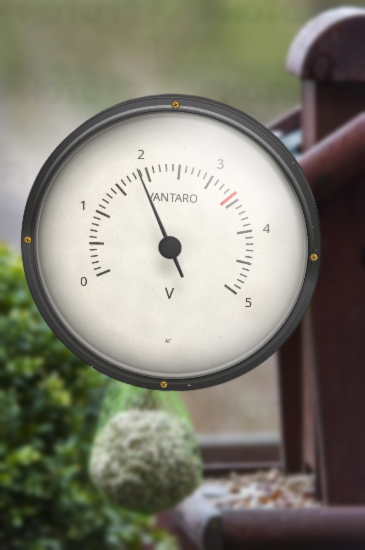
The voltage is 1.9 V
